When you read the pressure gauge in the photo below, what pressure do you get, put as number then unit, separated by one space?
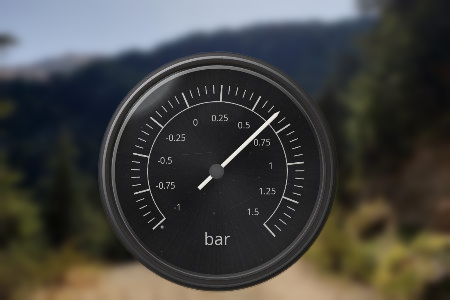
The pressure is 0.65 bar
